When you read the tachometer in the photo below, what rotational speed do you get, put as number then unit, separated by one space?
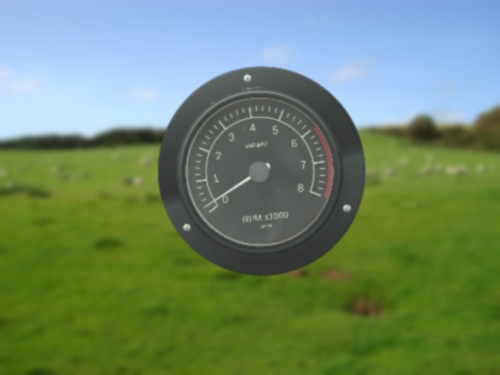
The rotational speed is 200 rpm
